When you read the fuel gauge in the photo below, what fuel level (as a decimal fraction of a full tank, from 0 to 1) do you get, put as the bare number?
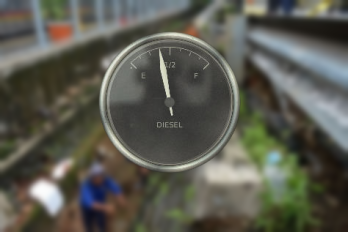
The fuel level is 0.375
